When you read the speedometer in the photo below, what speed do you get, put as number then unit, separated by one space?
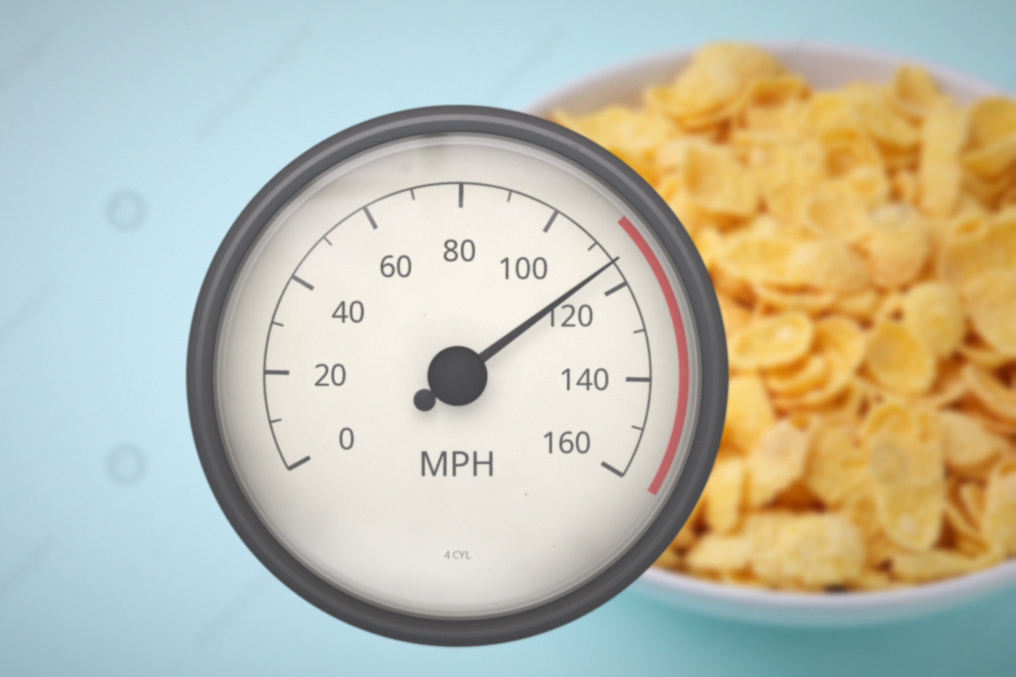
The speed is 115 mph
